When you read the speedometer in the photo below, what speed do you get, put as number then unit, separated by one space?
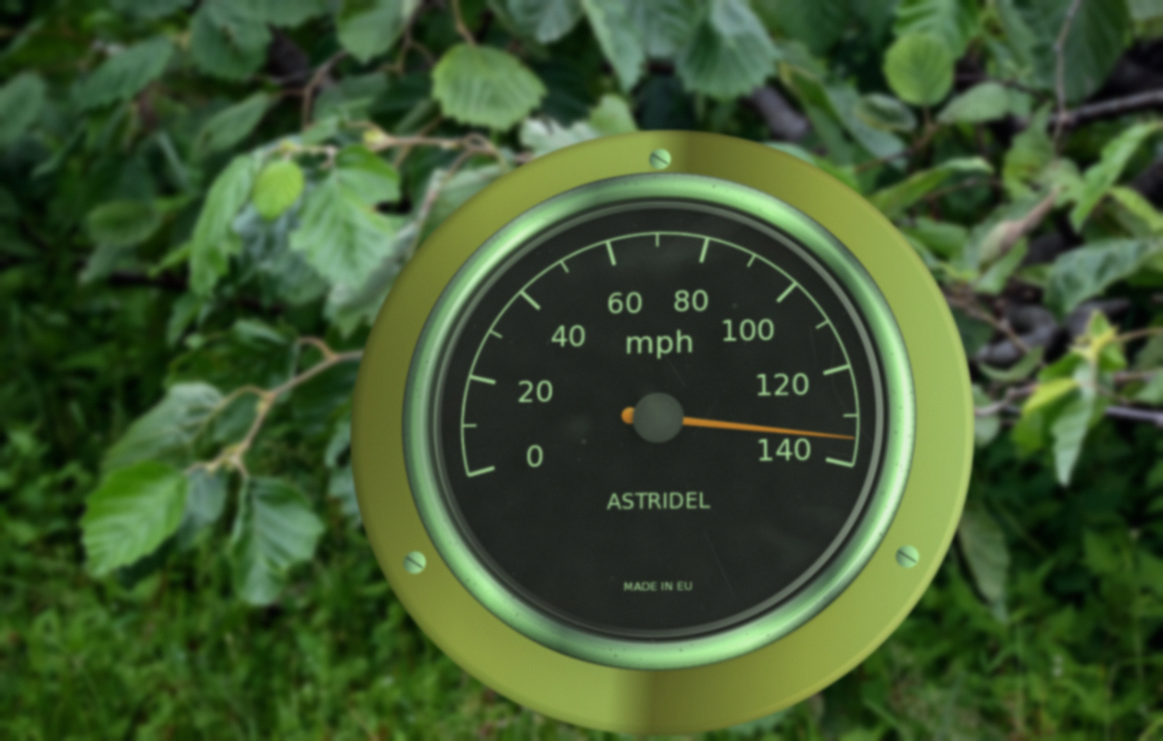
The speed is 135 mph
